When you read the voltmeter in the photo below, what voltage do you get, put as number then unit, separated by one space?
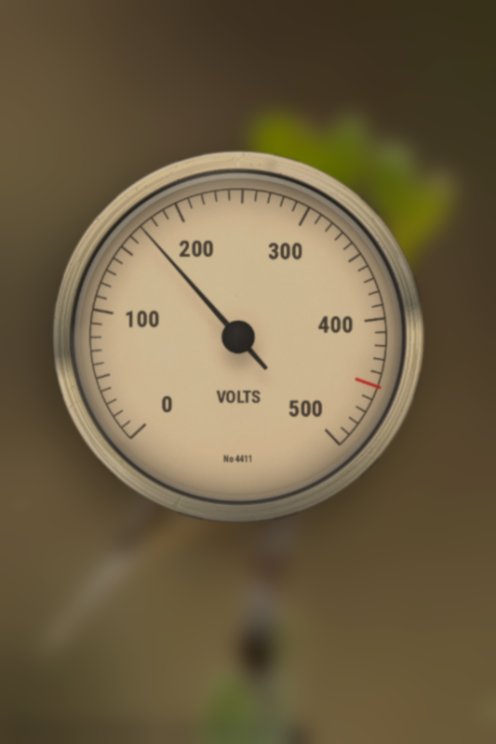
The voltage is 170 V
